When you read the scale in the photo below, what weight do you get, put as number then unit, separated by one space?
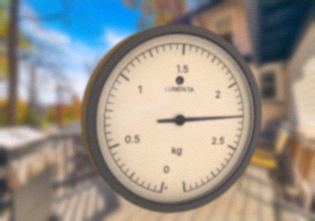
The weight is 2.25 kg
